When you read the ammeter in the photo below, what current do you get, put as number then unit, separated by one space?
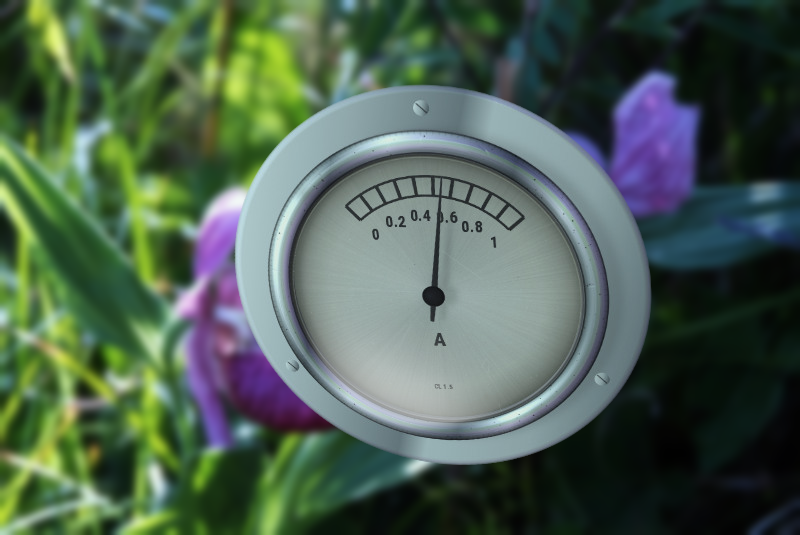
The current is 0.55 A
